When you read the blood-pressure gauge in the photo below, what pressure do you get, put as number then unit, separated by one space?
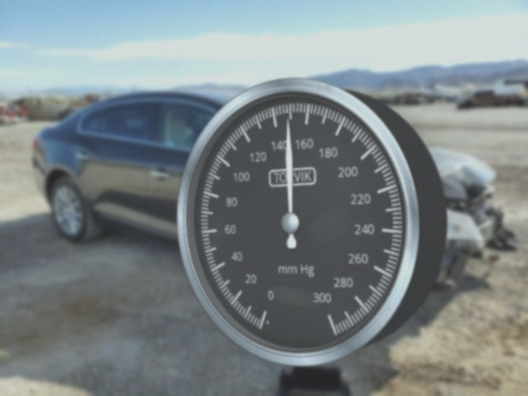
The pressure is 150 mmHg
